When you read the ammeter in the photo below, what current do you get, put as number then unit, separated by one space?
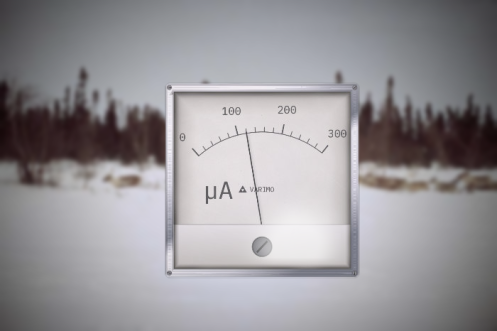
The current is 120 µA
